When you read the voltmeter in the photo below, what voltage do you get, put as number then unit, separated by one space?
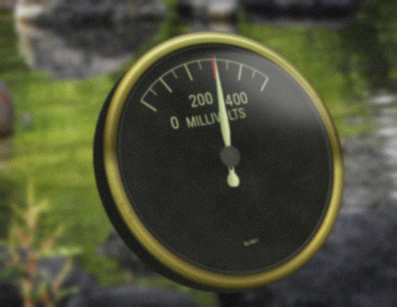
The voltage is 300 mV
